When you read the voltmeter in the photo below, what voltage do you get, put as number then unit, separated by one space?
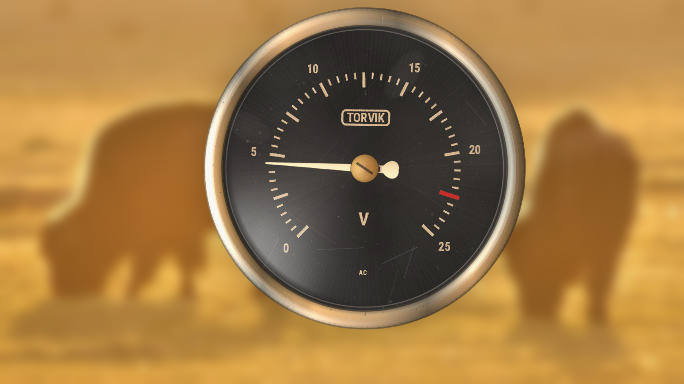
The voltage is 4.5 V
